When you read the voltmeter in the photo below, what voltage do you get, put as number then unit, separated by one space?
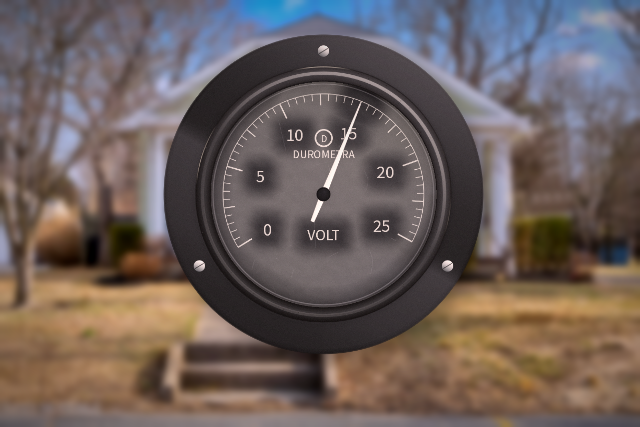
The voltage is 15 V
